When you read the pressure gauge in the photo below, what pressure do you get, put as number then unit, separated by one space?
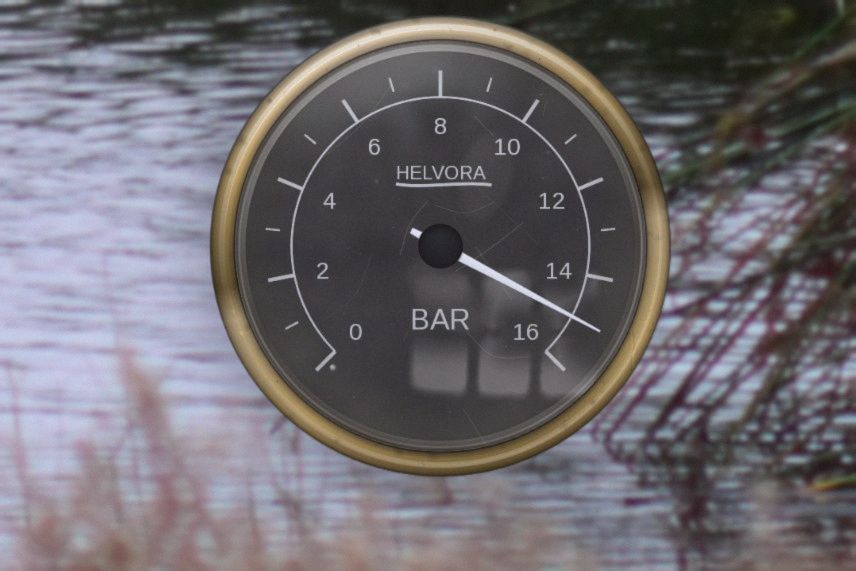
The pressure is 15 bar
